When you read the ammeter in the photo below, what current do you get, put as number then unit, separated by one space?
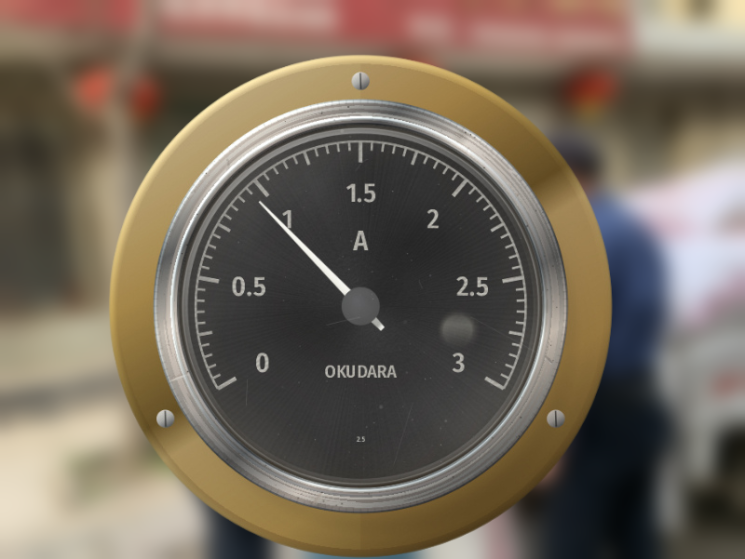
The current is 0.95 A
